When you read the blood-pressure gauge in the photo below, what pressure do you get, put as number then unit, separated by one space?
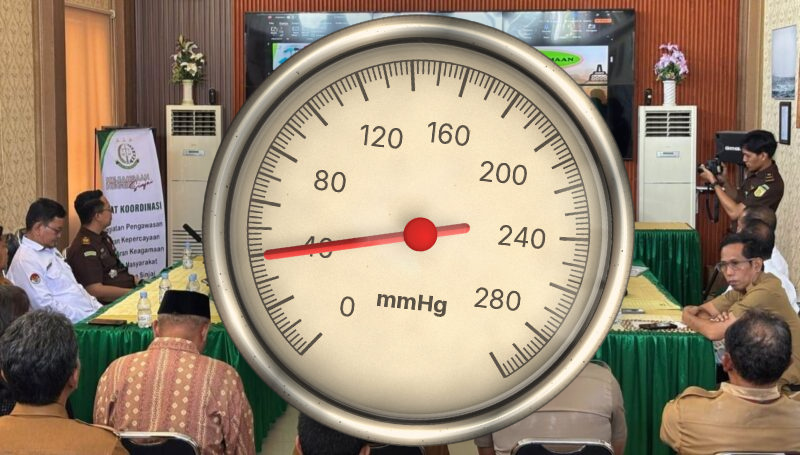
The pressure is 40 mmHg
